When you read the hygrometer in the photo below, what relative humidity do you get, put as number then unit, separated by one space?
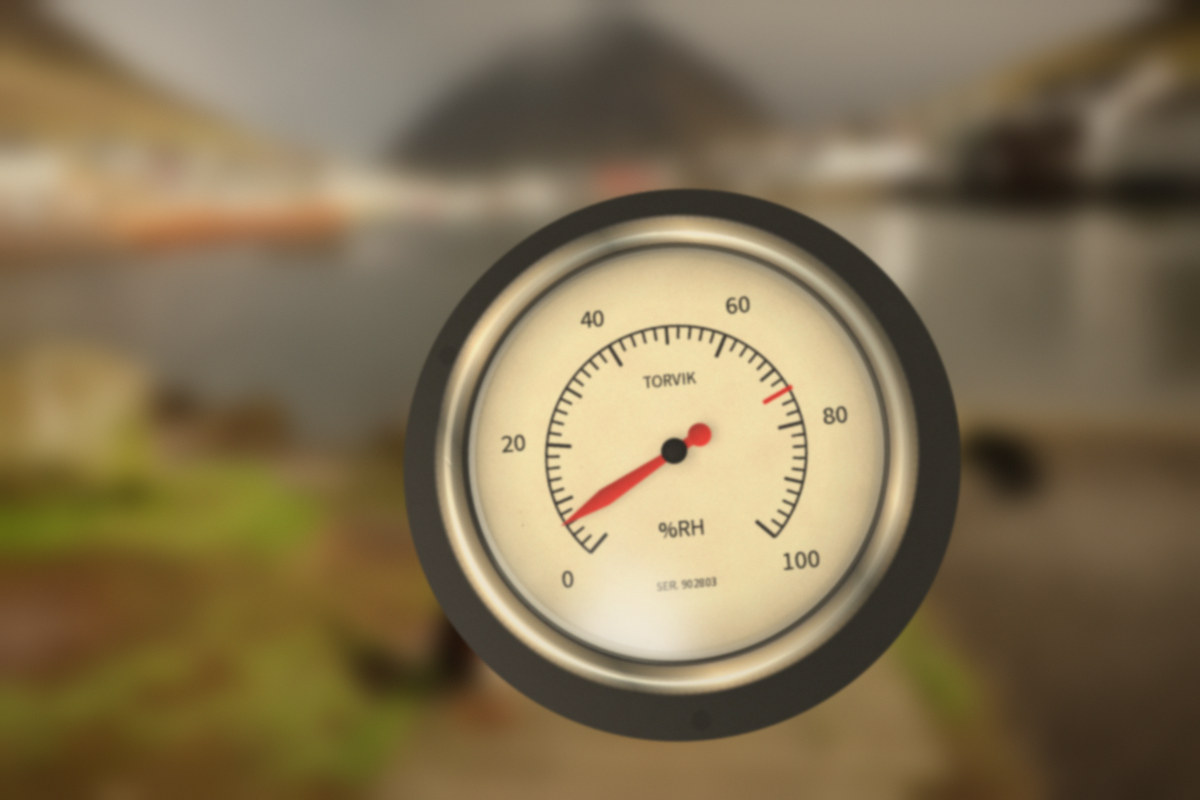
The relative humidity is 6 %
